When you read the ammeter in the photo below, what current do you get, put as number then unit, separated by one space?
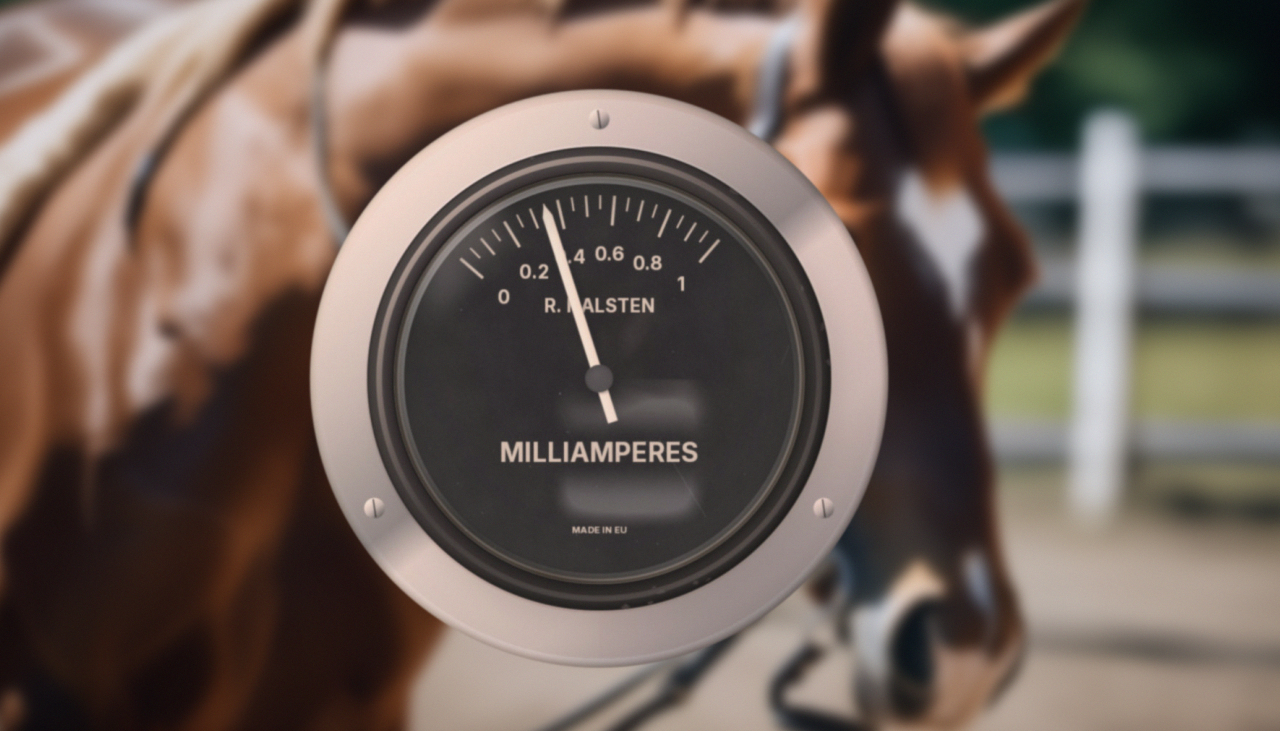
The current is 0.35 mA
